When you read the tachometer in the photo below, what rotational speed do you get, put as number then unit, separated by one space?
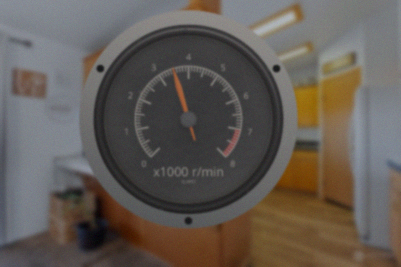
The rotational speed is 3500 rpm
